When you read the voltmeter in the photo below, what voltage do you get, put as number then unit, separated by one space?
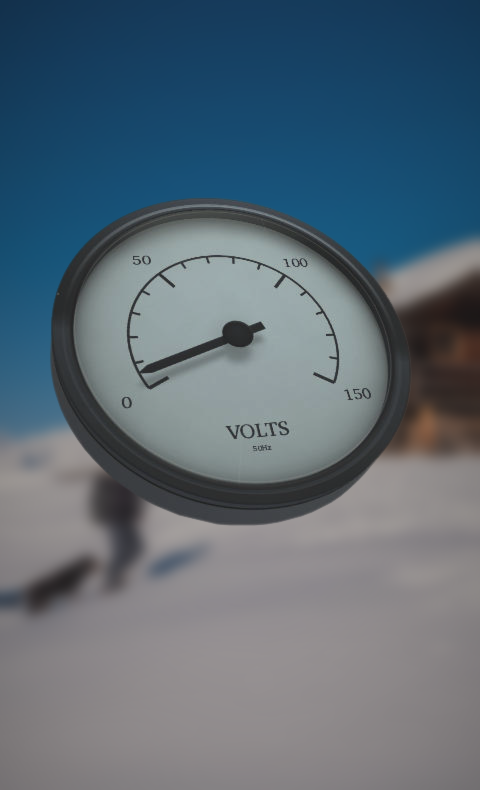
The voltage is 5 V
